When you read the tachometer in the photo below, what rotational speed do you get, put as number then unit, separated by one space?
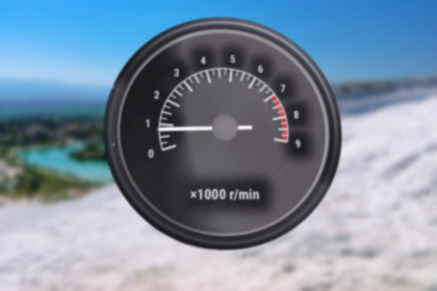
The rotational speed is 750 rpm
